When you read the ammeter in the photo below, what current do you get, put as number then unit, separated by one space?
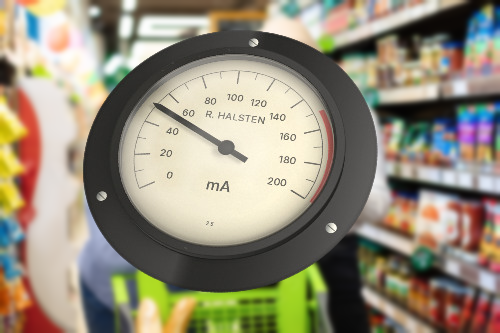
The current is 50 mA
